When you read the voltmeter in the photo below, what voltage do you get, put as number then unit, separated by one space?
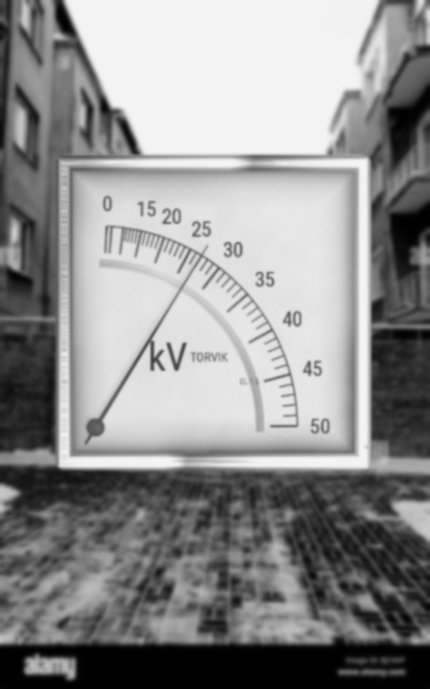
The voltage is 27 kV
